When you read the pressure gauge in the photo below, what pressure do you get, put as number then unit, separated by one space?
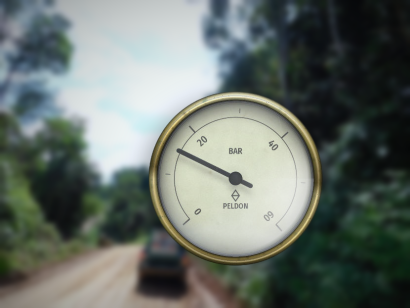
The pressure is 15 bar
